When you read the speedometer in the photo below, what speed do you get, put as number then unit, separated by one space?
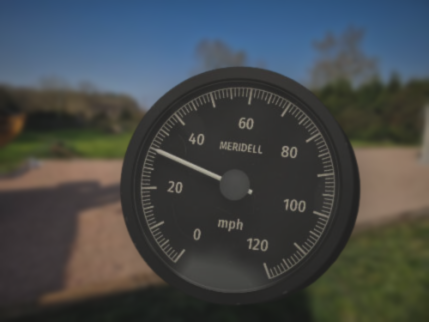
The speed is 30 mph
